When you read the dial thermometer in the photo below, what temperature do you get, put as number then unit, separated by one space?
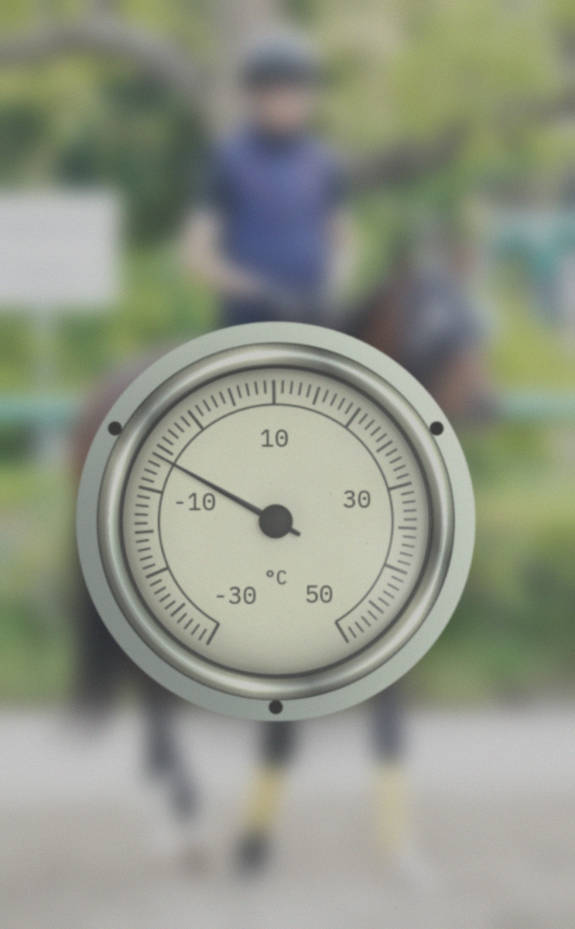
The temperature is -6 °C
